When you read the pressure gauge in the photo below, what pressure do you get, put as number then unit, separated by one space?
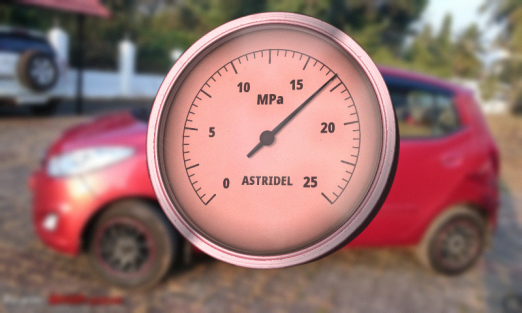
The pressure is 17 MPa
